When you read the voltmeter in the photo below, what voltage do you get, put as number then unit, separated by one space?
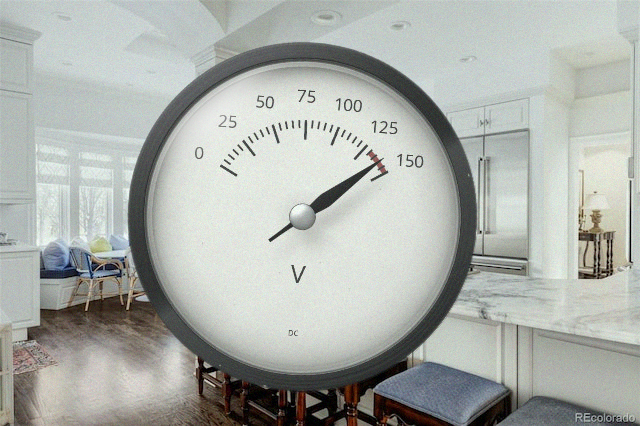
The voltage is 140 V
